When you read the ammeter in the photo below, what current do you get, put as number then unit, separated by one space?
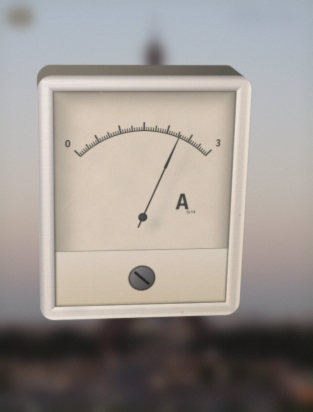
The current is 2.25 A
